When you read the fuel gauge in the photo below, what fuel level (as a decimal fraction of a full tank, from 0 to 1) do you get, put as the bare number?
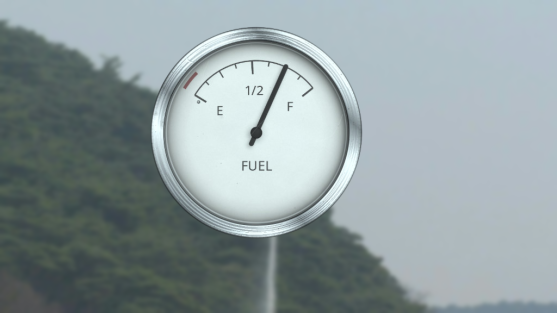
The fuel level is 0.75
